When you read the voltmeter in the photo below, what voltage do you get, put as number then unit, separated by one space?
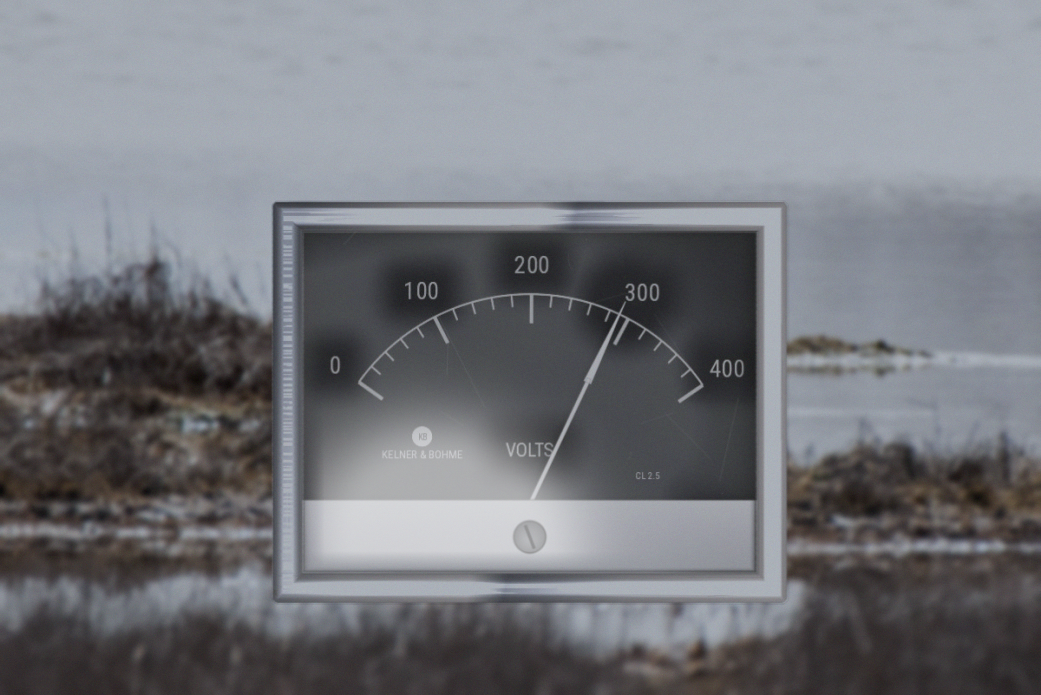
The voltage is 290 V
